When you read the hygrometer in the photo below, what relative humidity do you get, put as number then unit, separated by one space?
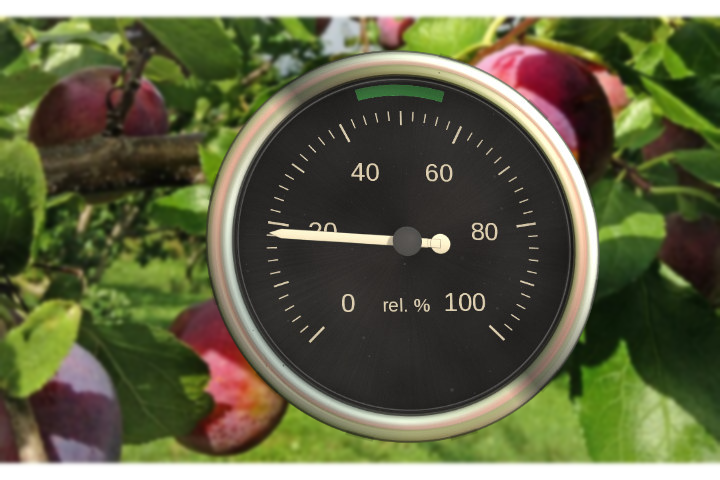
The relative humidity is 18 %
